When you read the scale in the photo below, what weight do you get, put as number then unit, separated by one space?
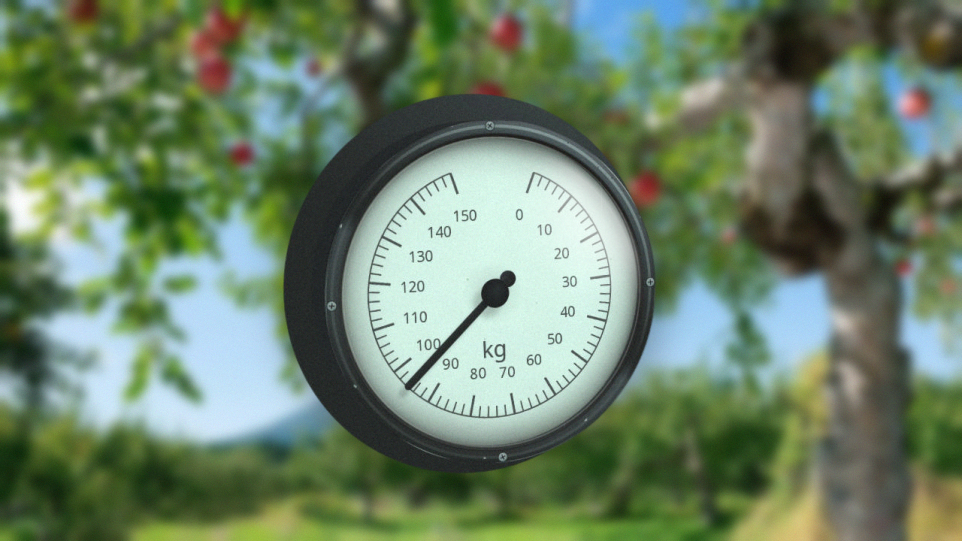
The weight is 96 kg
